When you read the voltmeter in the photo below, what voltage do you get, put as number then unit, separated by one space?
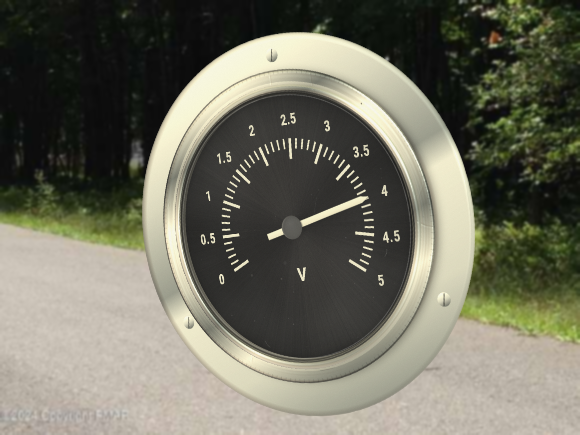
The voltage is 4 V
